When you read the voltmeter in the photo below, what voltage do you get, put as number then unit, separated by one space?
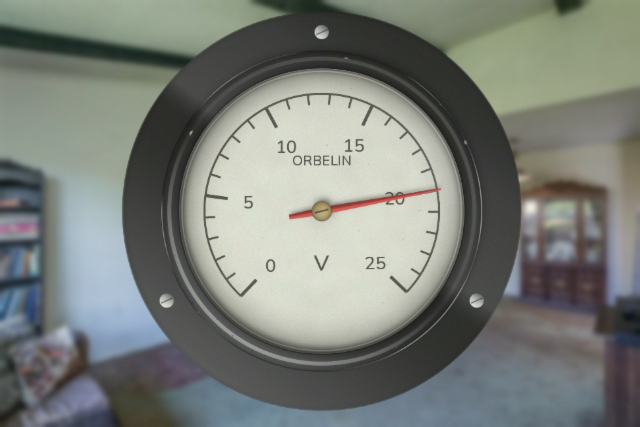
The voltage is 20 V
